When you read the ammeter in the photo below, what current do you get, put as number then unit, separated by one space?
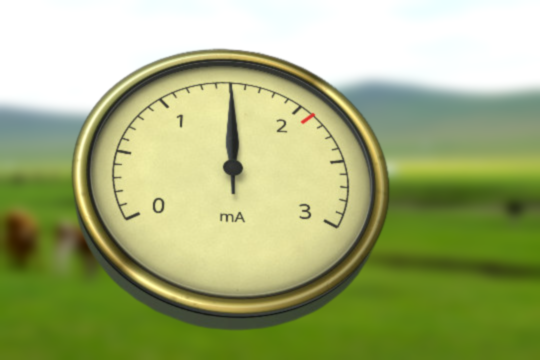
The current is 1.5 mA
